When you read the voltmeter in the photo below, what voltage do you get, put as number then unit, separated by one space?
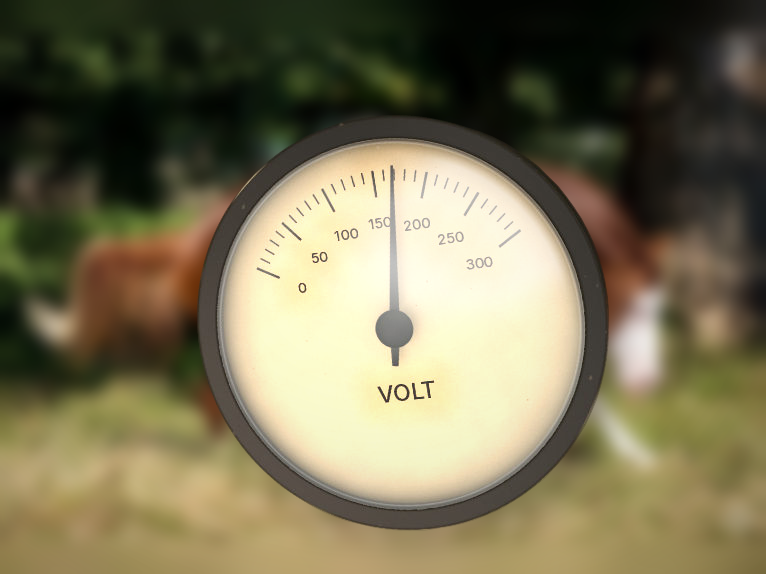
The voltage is 170 V
